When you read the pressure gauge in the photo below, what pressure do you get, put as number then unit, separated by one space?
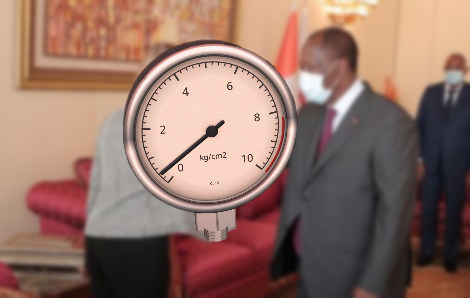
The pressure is 0.4 kg/cm²
